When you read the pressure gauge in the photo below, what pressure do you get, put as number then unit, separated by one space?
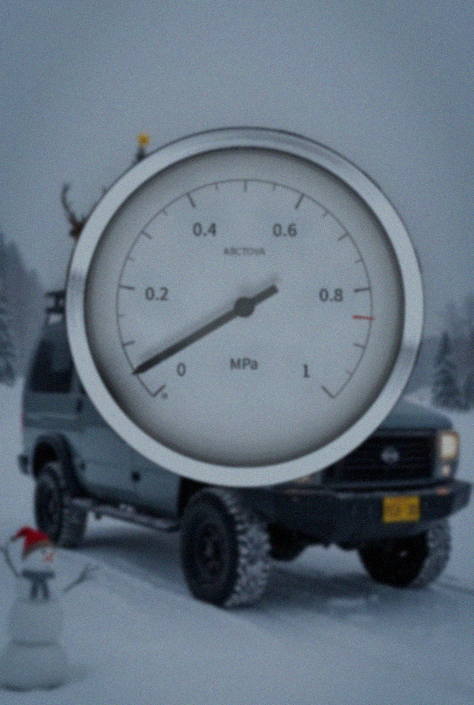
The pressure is 0.05 MPa
